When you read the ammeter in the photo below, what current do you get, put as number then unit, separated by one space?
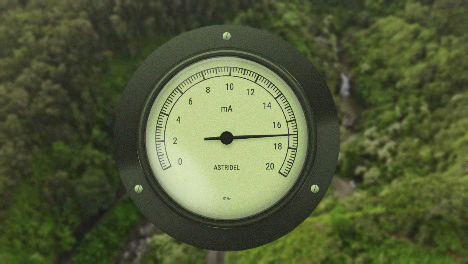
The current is 17 mA
